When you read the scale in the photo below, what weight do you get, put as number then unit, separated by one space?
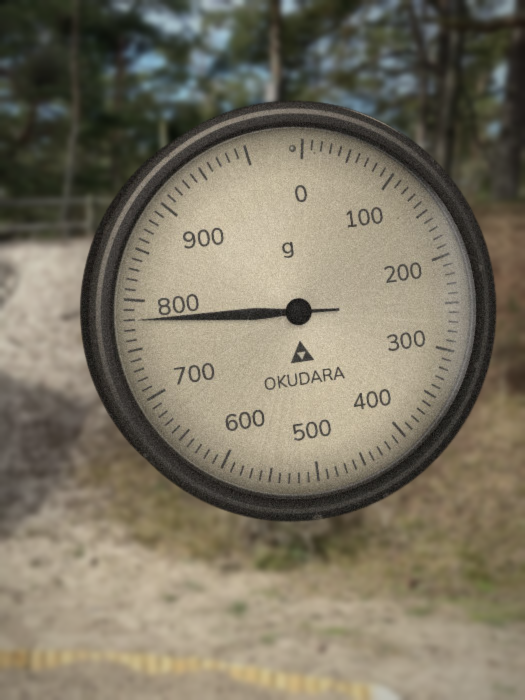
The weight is 780 g
